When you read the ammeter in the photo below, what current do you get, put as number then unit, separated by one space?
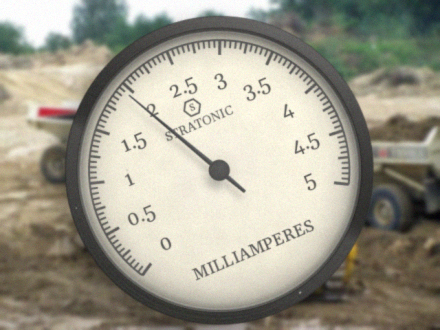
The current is 1.95 mA
